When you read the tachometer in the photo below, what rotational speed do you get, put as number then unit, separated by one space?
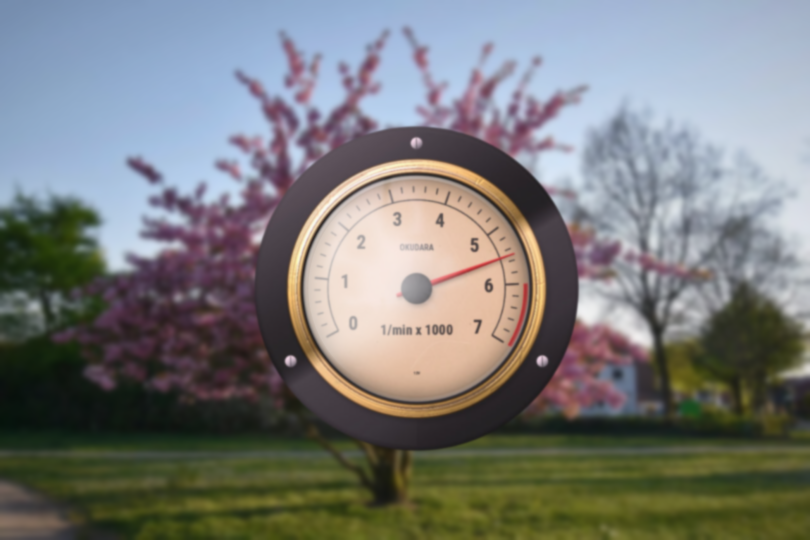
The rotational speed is 5500 rpm
